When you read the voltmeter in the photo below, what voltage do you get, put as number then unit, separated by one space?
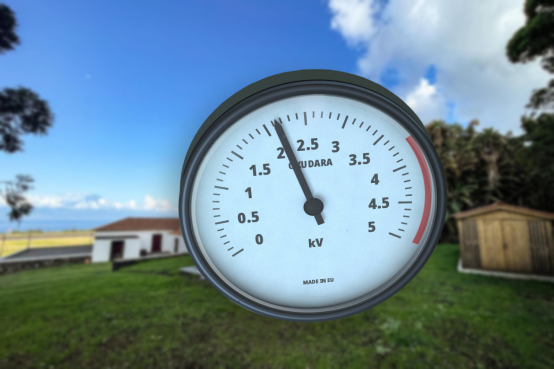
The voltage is 2.15 kV
